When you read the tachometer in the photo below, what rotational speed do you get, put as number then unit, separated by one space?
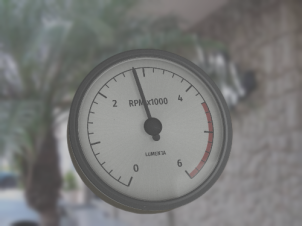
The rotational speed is 2800 rpm
